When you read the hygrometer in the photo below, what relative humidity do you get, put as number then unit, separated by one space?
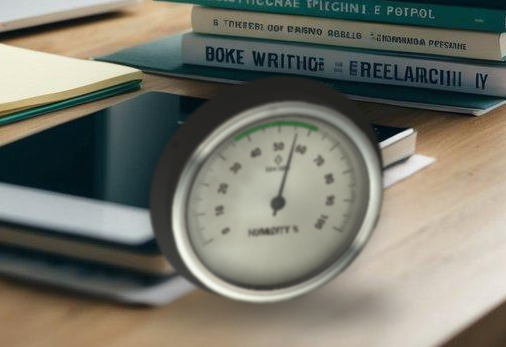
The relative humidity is 55 %
